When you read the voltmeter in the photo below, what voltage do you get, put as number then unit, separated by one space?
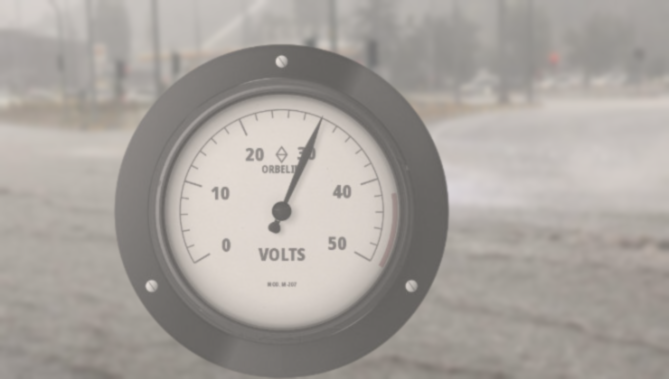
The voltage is 30 V
